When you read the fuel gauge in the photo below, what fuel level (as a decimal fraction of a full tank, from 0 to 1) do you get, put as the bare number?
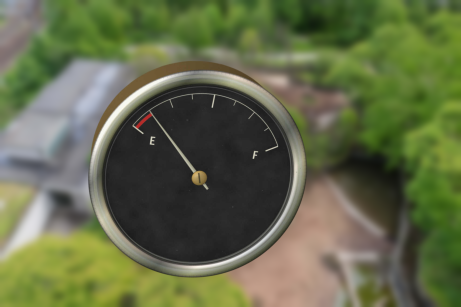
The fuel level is 0.125
